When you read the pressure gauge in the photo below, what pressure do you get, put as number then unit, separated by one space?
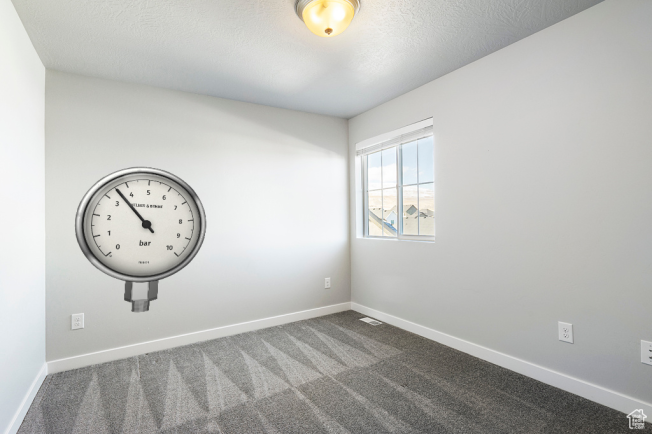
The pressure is 3.5 bar
